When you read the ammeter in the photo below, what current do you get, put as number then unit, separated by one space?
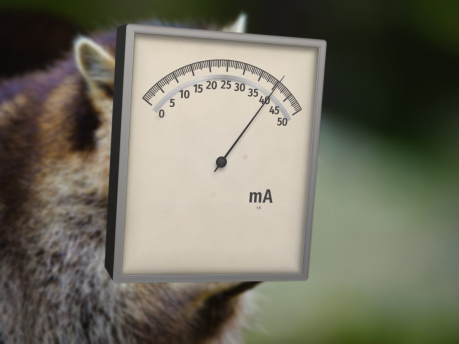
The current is 40 mA
